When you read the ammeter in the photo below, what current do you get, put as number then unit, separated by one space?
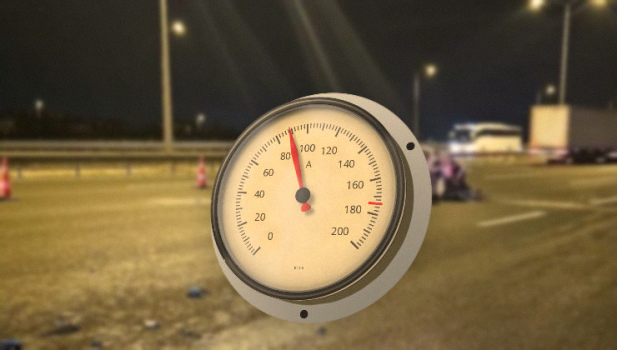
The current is 90 A
